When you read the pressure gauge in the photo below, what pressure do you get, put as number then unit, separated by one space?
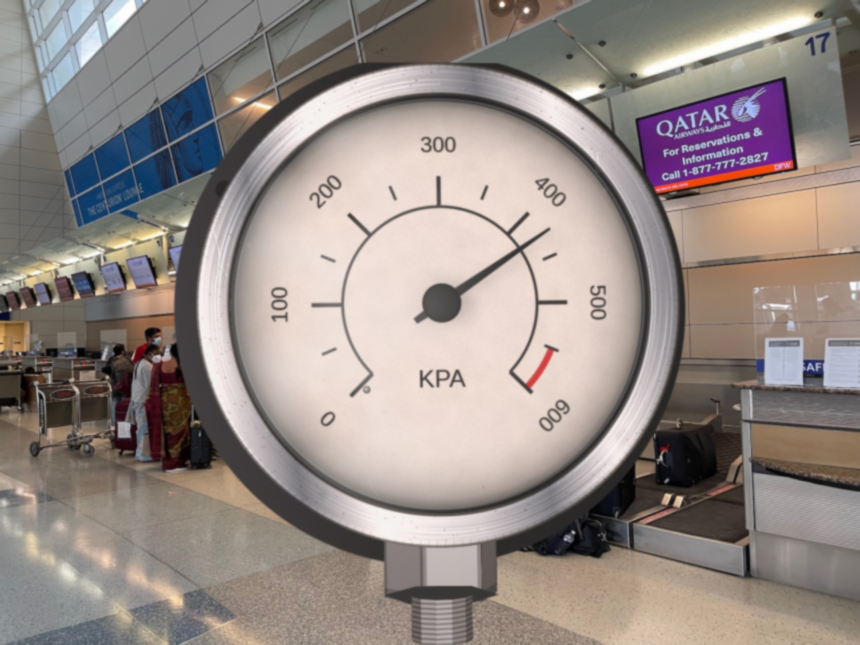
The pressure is 425 kPa
